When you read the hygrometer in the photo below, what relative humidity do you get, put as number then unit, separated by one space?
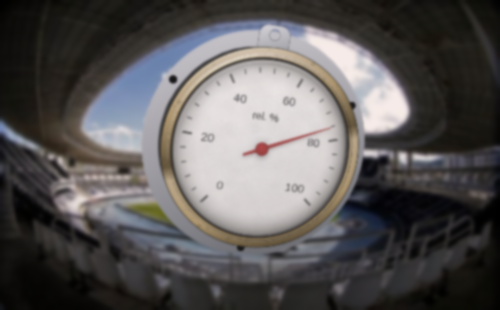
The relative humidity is 76 %
